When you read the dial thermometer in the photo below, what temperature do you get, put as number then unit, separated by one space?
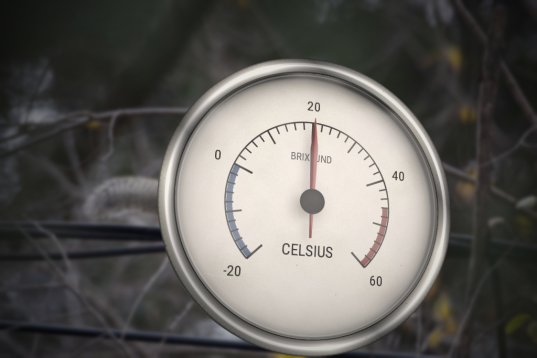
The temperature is 20 °C
